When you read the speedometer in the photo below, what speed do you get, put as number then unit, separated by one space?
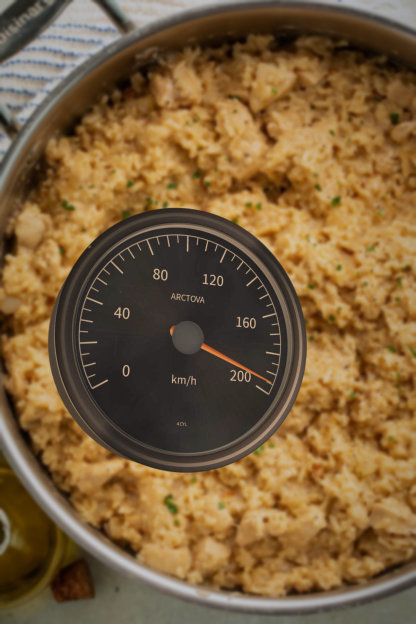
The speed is 195 km/h
